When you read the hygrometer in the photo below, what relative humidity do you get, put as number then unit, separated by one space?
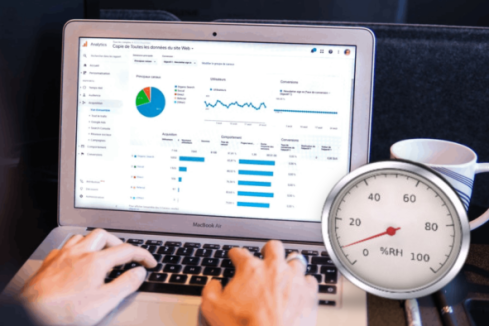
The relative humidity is 8 %
